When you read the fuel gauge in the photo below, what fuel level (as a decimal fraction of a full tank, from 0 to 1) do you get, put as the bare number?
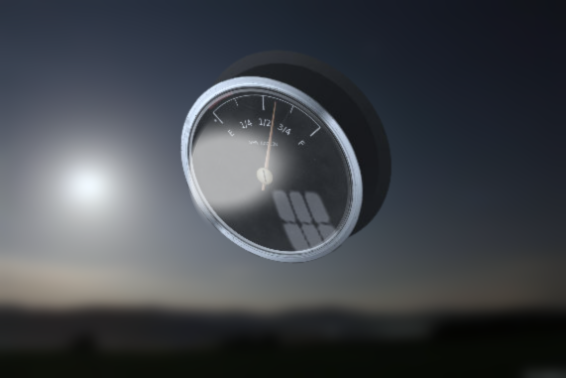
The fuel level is 0.625
